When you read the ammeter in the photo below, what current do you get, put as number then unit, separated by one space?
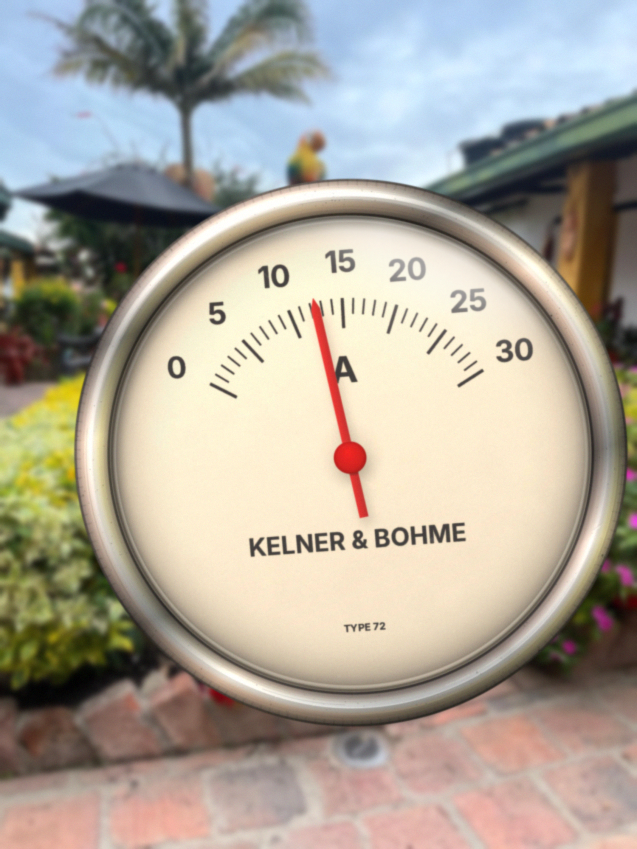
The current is 12.5 A
